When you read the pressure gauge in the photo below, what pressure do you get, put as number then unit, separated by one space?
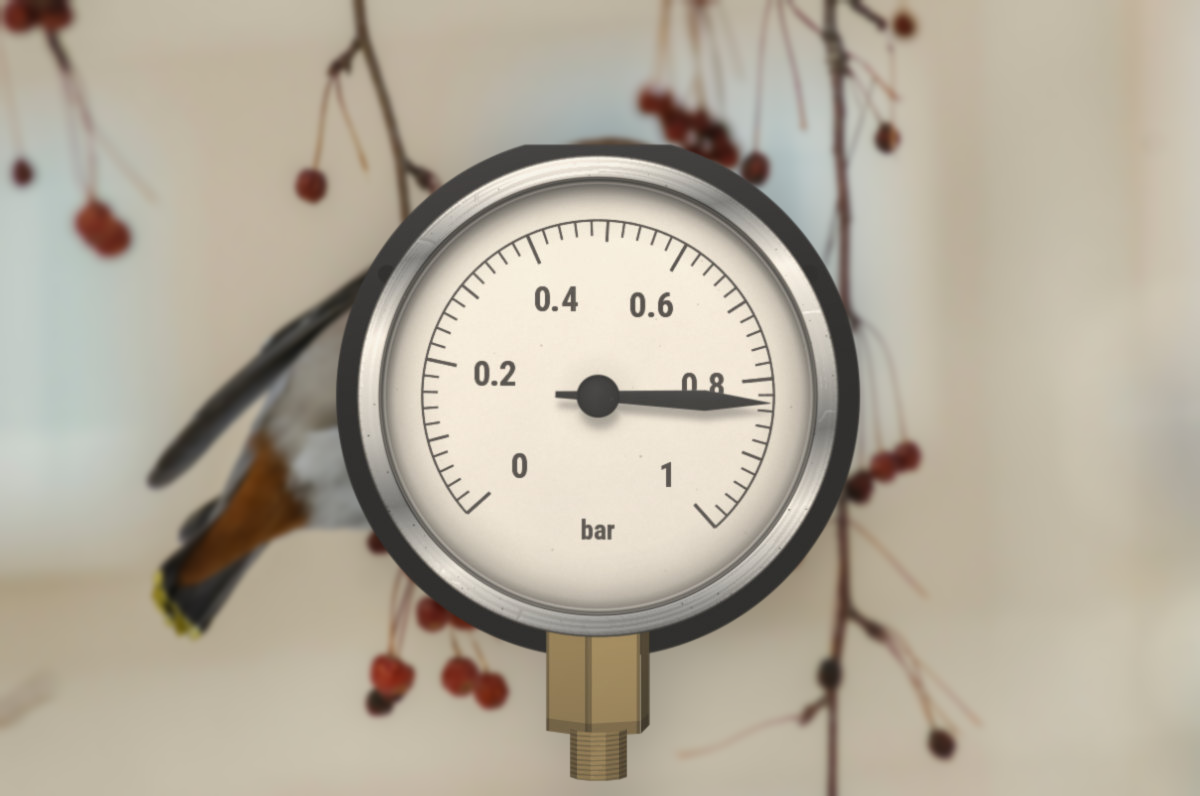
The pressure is 0.83 bar
